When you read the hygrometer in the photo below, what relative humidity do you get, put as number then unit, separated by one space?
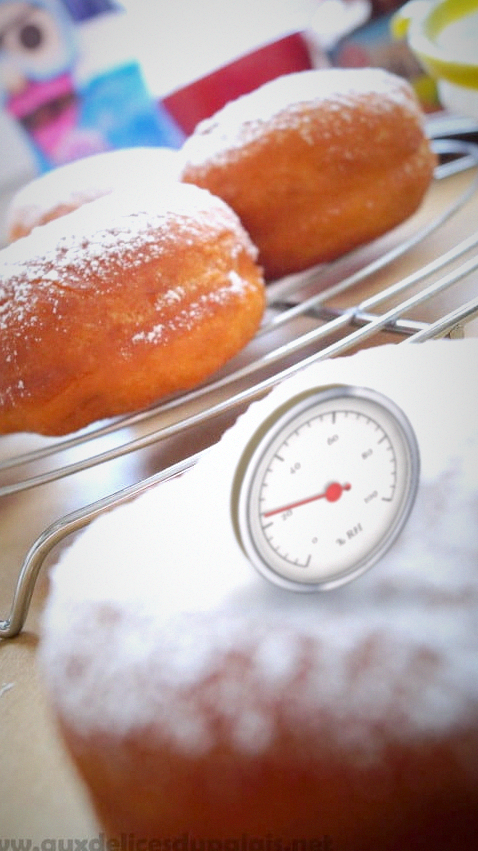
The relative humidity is 24 %
